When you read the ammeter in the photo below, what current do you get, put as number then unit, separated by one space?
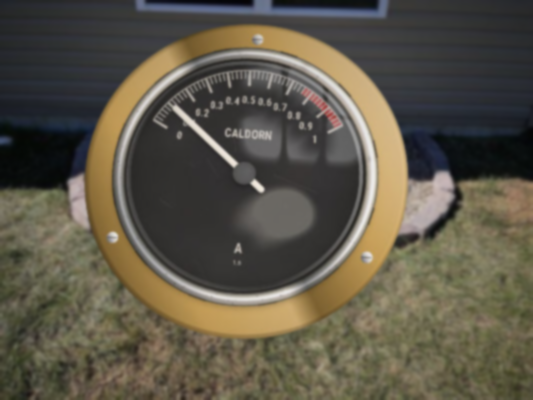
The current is 0.1 A
